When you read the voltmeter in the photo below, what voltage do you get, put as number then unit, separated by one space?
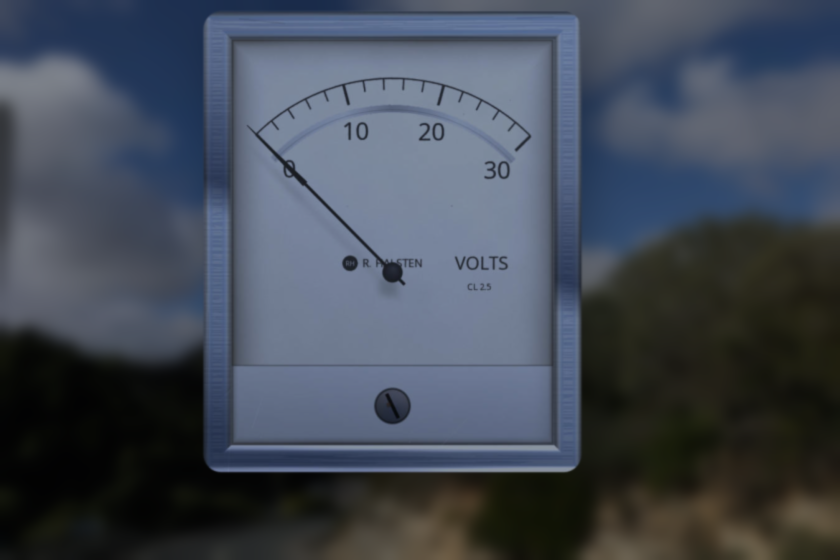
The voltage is 0 V
